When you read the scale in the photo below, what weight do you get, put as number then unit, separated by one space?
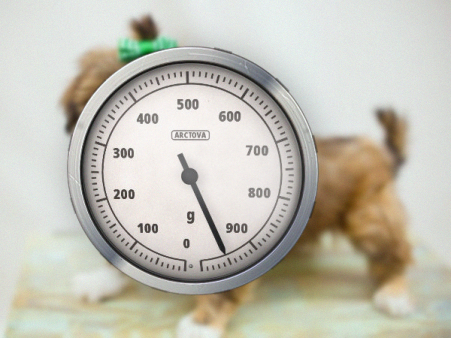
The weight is 950 g
